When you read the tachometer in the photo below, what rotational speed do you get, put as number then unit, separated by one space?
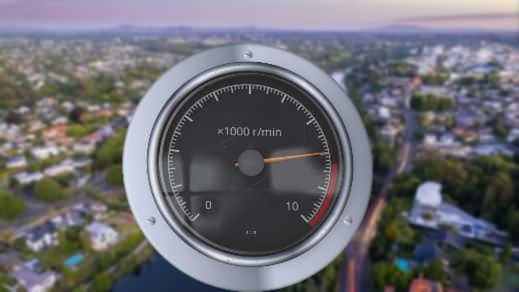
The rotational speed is 8000 rpm
